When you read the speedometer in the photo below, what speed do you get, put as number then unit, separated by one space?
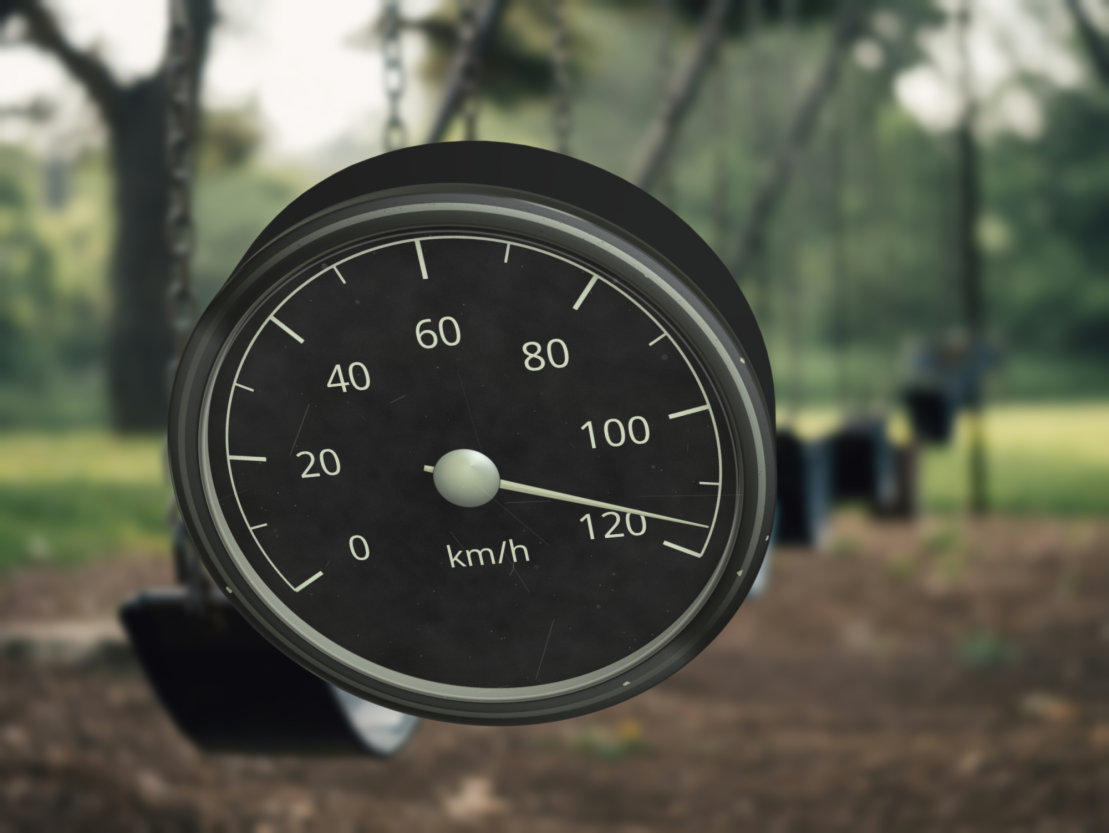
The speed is 115 km/h
